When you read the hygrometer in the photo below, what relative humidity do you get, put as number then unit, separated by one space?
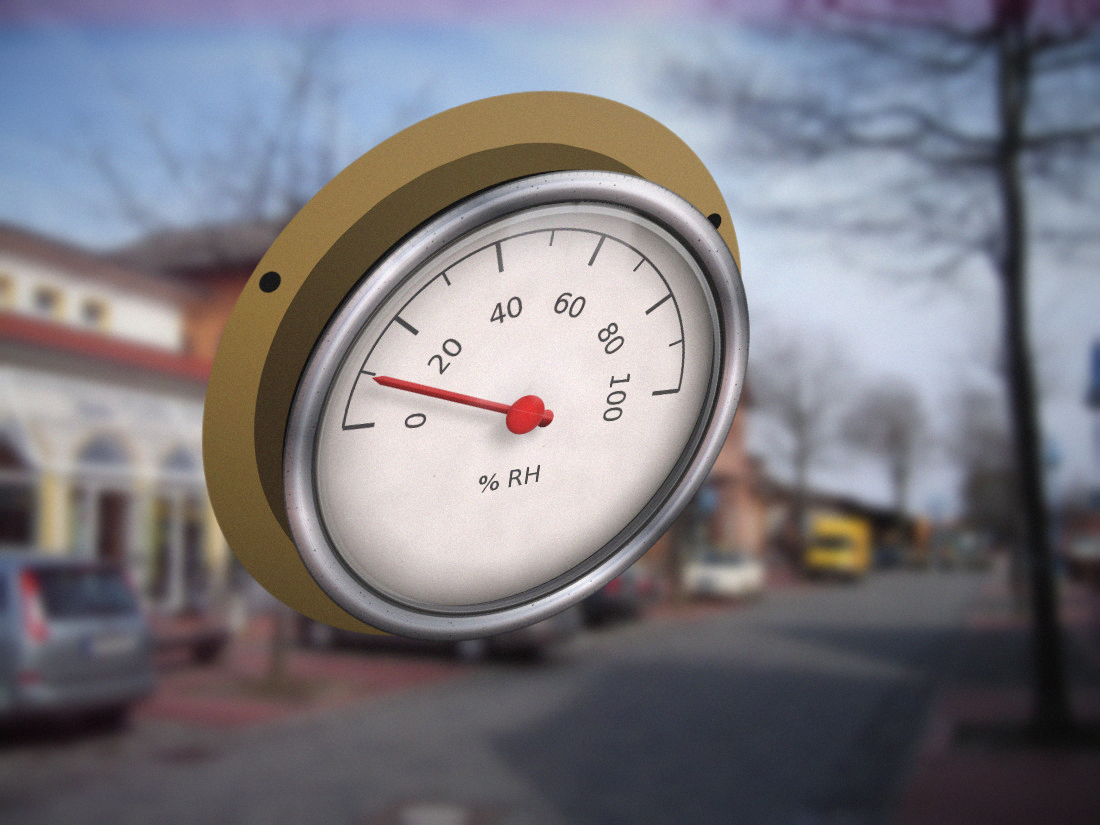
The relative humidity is 10 %
